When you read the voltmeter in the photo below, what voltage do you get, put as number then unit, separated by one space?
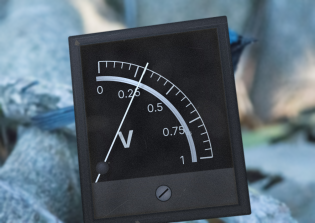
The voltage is 0.3 V
